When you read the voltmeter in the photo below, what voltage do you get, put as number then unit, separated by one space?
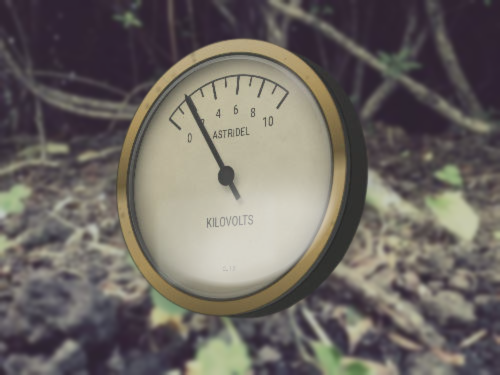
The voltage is 2 kV
